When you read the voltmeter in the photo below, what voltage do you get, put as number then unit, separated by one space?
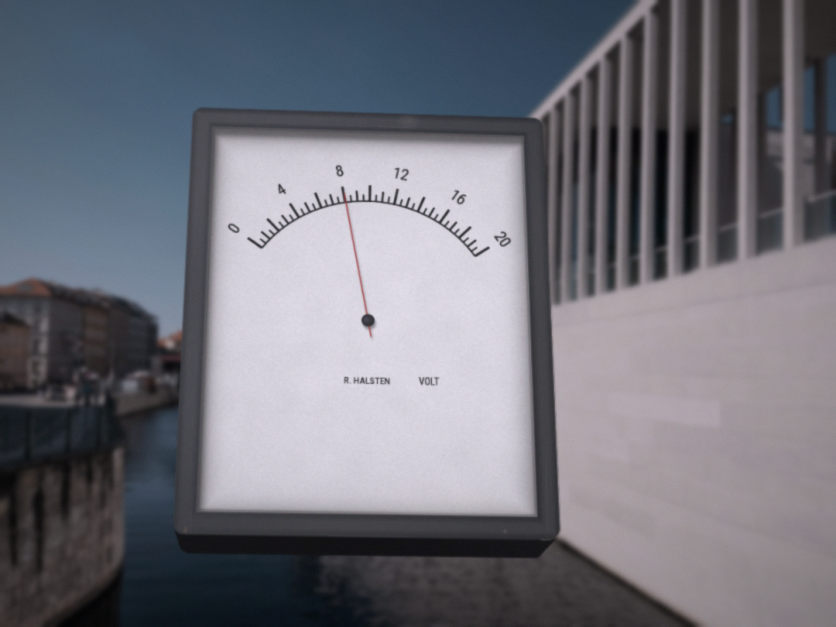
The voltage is 8 V
